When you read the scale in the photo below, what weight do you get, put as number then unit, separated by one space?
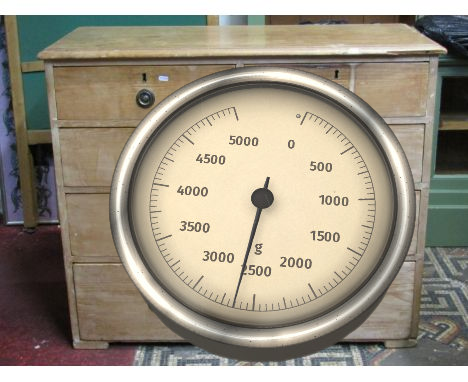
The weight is 2650 g
